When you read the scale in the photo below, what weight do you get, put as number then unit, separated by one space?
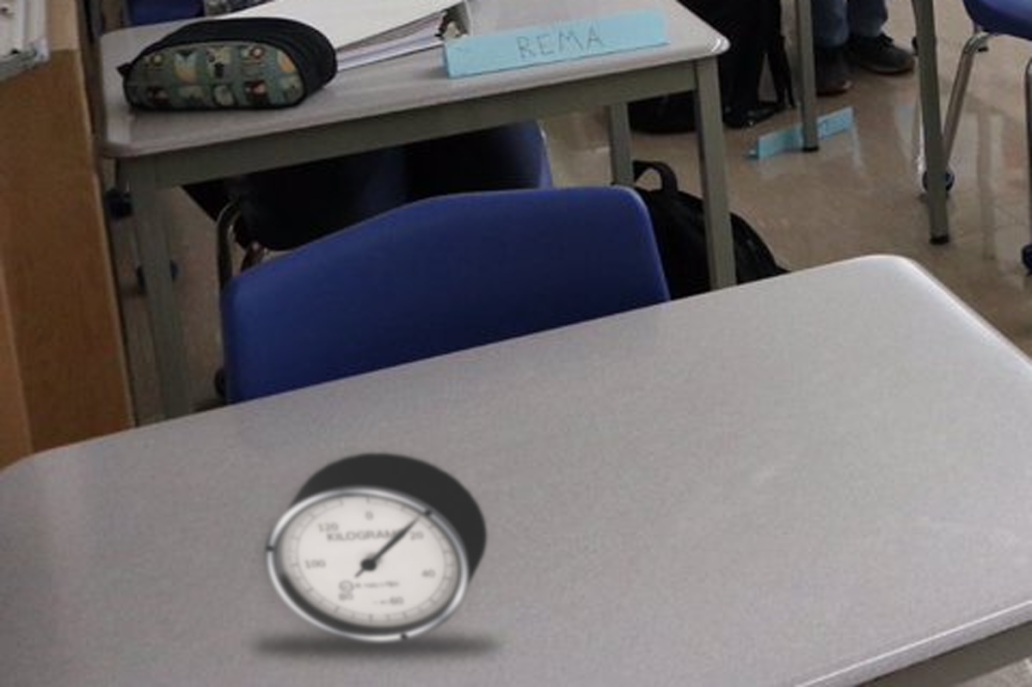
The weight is 15 kg
